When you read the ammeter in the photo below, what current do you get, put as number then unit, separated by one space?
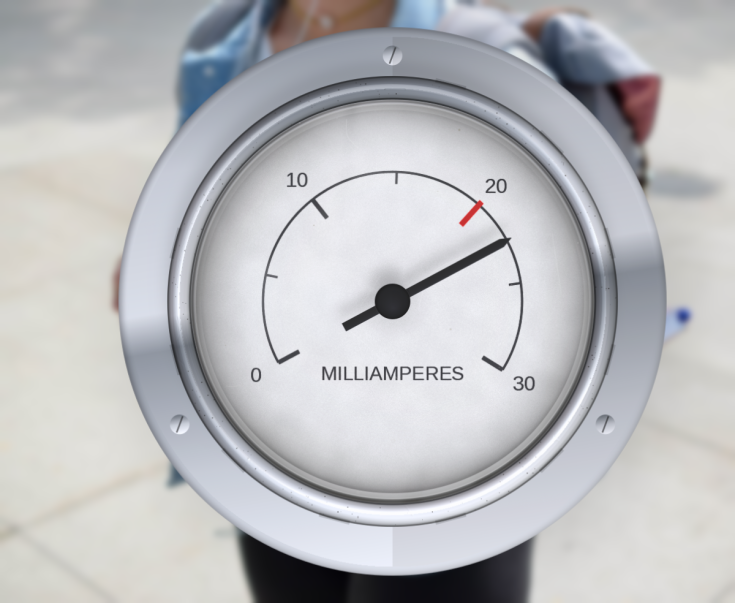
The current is 22.5 mA
